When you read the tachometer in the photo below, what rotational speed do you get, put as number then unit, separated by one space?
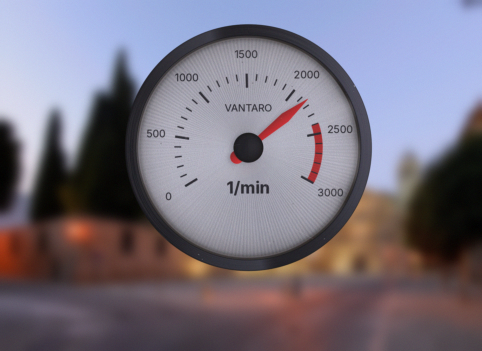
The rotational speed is 2150 rpm
